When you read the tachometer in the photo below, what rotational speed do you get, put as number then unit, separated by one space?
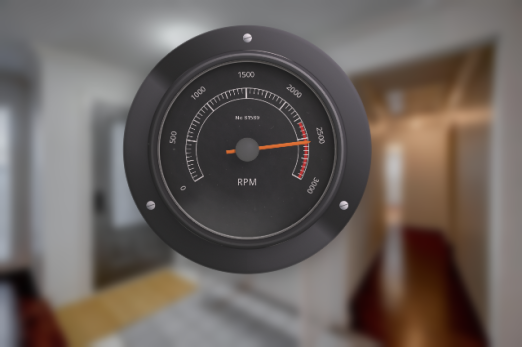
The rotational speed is 2550 rpm
